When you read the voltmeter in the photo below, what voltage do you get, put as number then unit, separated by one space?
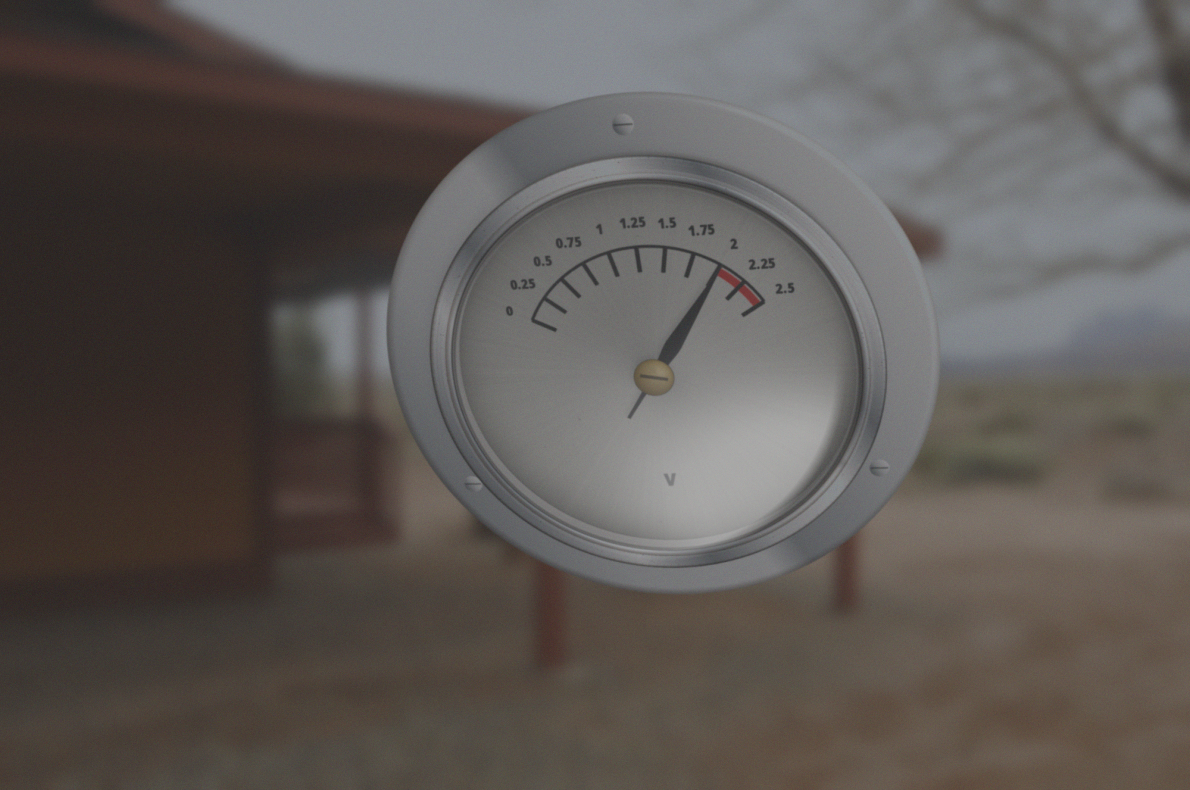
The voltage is 2 V
